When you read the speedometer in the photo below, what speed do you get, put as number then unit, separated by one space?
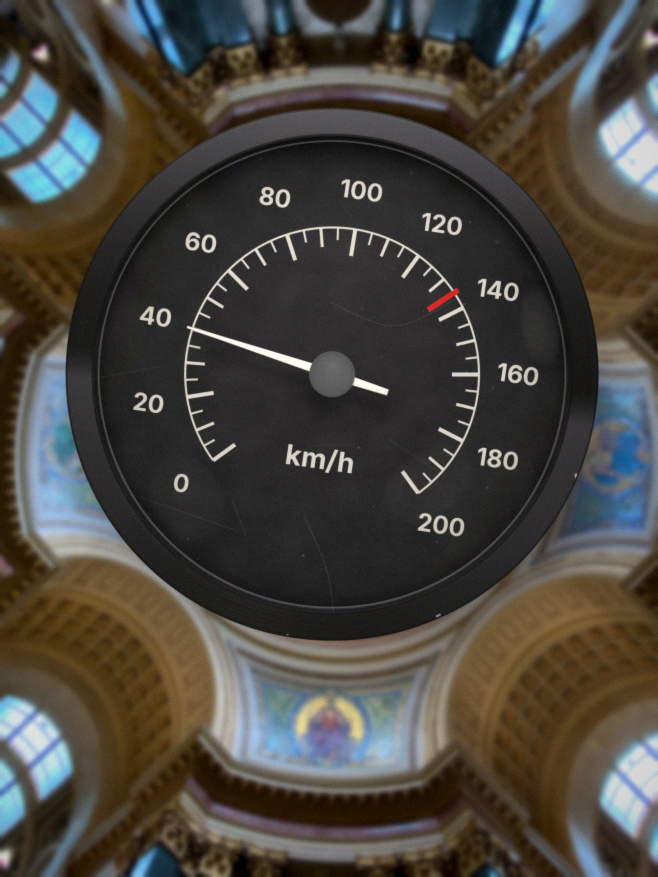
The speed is 40 km/h
